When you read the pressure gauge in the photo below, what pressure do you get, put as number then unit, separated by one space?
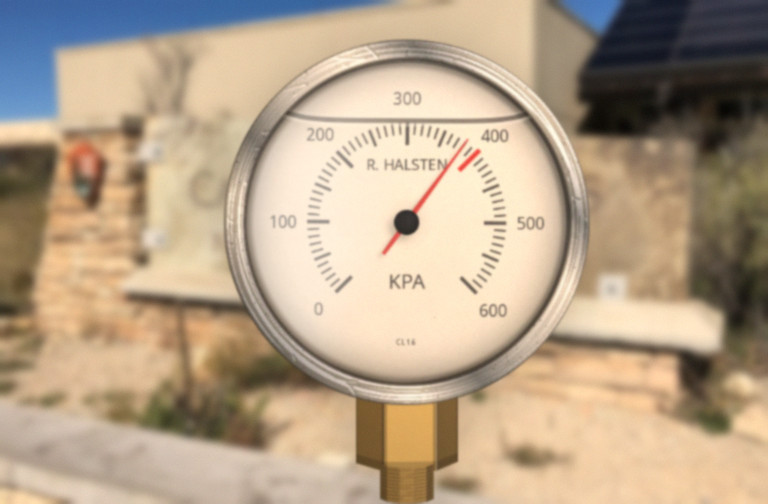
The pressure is 380 kPa
